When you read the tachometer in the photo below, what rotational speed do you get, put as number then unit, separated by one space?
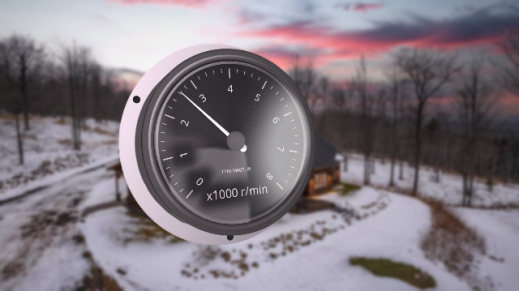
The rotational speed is 2600 rpm
